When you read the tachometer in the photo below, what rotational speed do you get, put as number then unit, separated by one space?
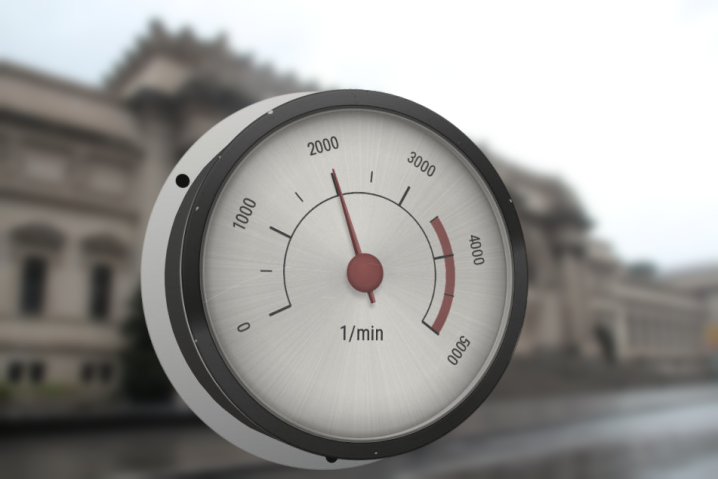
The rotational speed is 2000 rpm
